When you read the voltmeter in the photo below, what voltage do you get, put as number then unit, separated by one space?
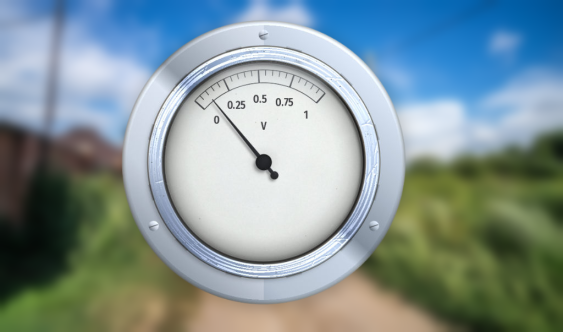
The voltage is 0.1 V
